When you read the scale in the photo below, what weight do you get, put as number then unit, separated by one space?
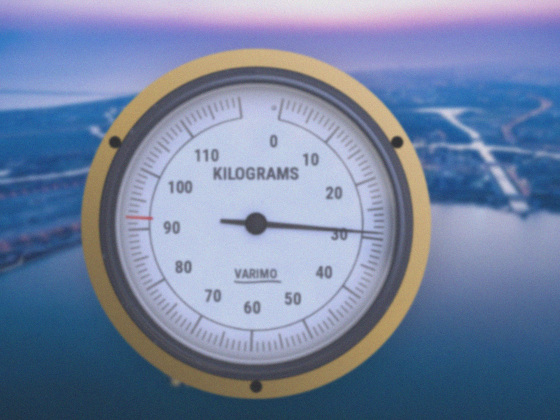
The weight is 29 kg
